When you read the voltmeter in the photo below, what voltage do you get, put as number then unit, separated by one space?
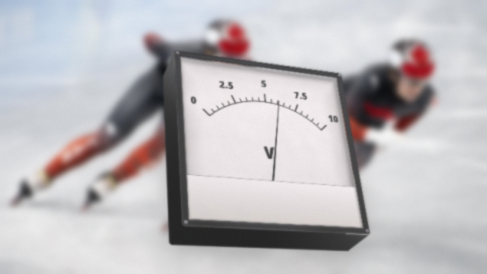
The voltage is 6 V
